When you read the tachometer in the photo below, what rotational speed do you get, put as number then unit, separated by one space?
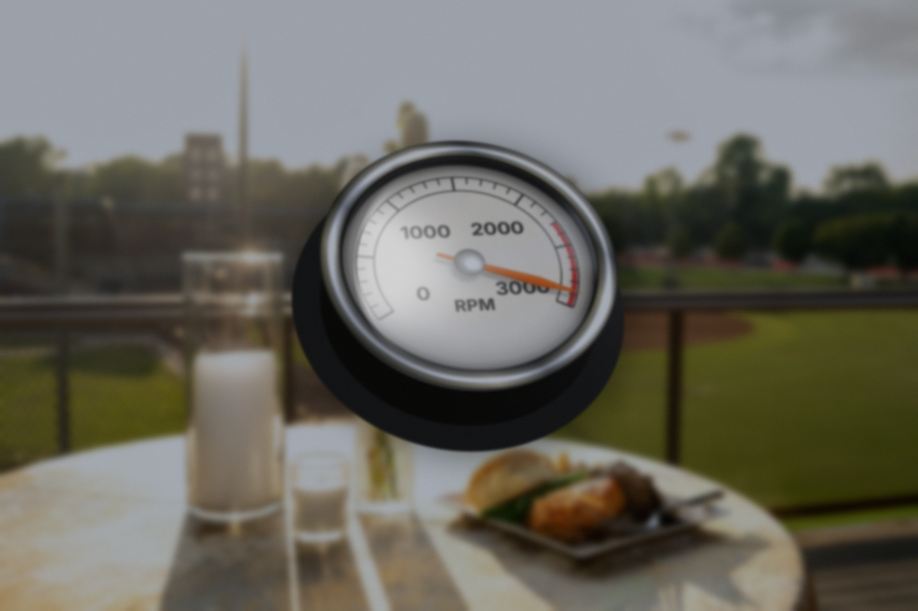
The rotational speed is 2900 rpm
